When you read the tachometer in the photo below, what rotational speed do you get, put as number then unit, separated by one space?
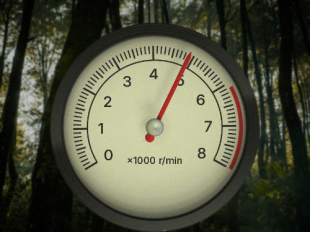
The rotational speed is 4900 rpm
